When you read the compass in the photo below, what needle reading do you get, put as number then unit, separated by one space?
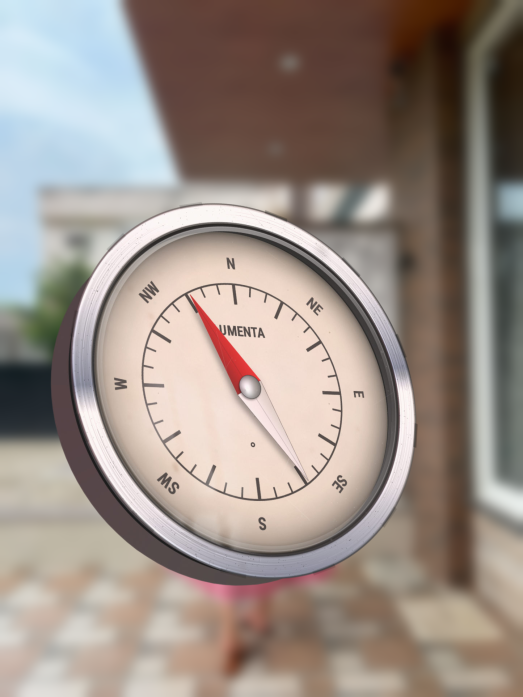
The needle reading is 330 °
